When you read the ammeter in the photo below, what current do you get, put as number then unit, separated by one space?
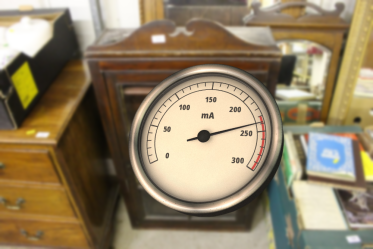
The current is 240 mA
